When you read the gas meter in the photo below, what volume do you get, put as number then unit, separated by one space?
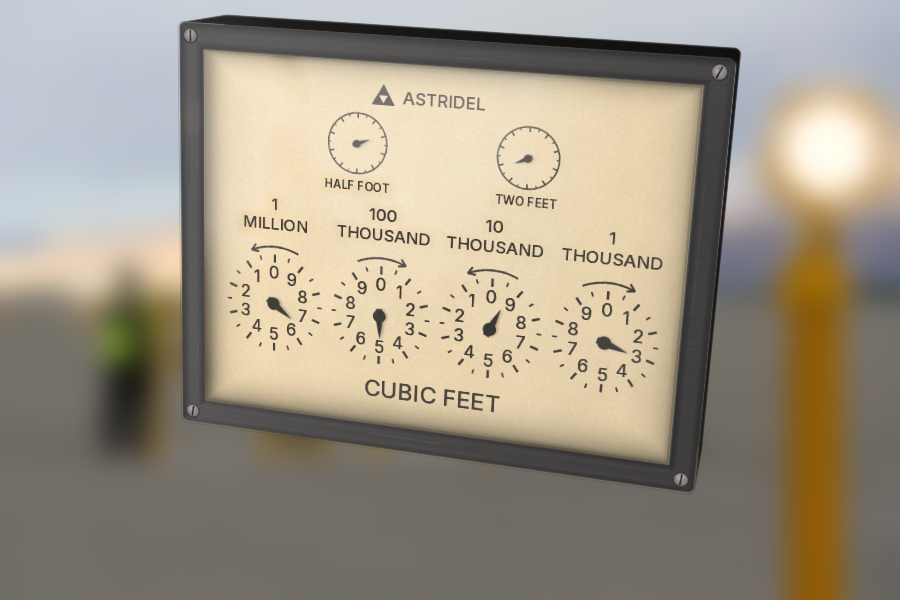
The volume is 649300 ft³
